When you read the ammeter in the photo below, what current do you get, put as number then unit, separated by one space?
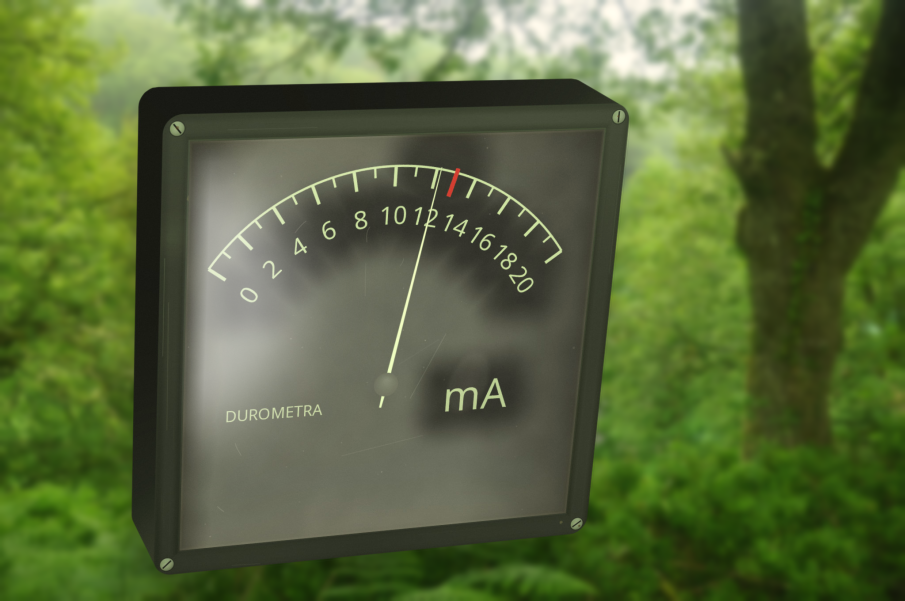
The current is 12 mA
